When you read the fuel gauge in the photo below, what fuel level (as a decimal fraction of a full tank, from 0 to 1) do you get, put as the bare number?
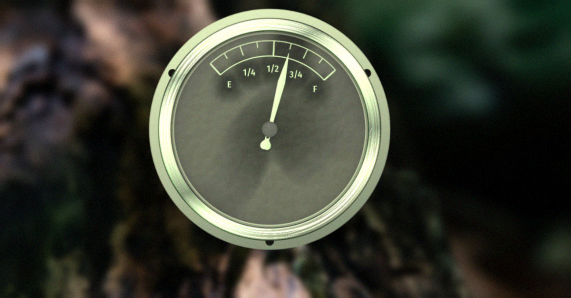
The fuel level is 0.625
